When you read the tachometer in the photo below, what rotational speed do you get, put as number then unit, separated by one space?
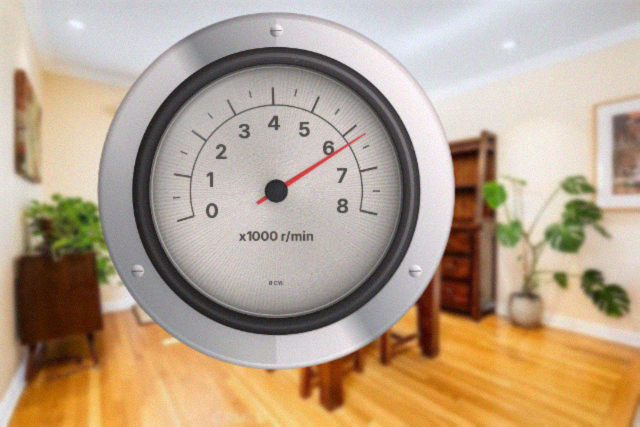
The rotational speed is 6250 rpm
